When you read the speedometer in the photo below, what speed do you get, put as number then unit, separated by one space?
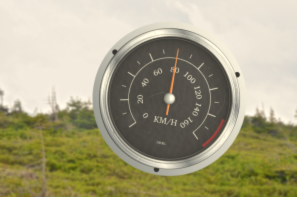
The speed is 80 km/h
